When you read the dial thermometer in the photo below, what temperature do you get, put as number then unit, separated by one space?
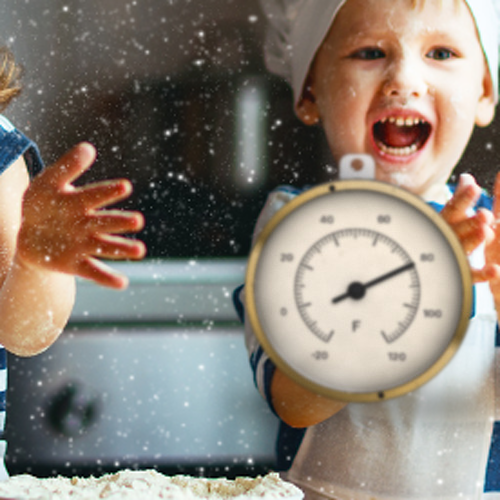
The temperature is 80 °F
